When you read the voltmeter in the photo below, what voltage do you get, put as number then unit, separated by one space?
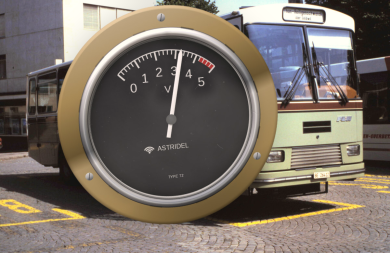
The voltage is 3.2 V
